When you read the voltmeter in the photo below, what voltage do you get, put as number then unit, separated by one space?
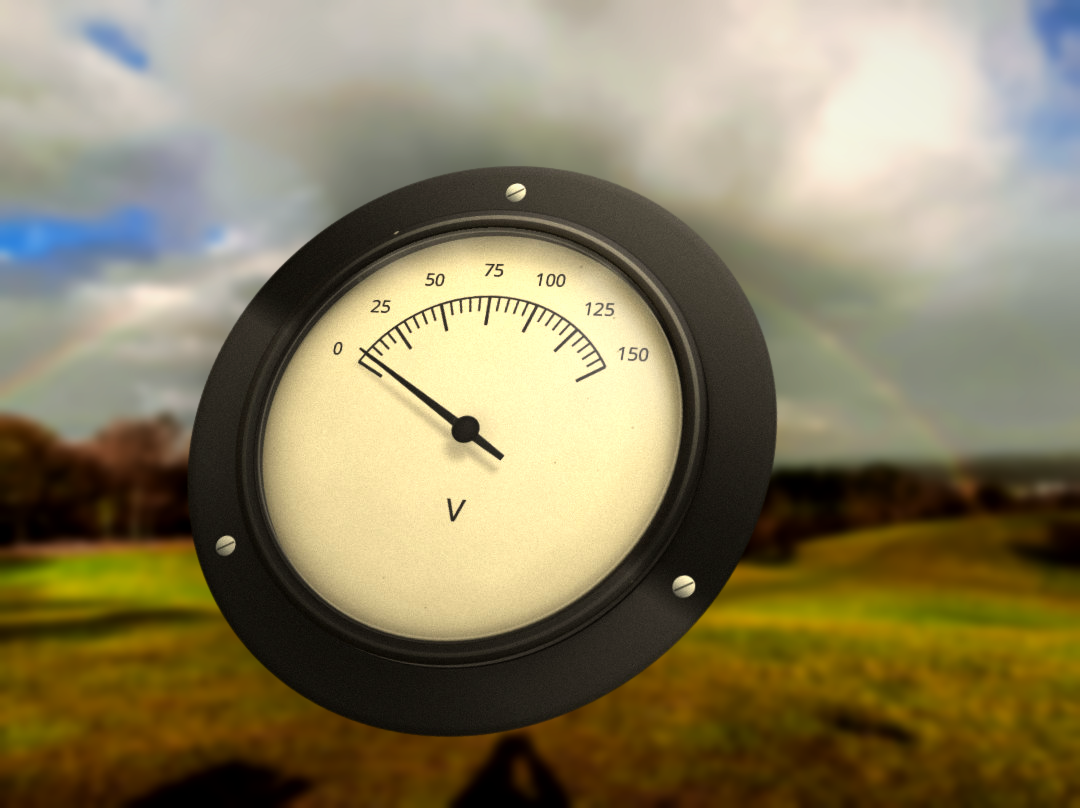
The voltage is 5 V
